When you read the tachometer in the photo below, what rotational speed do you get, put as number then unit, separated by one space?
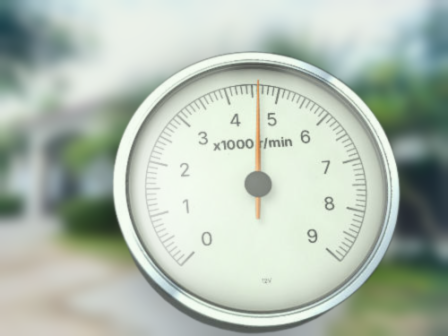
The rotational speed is 4600 rpm
